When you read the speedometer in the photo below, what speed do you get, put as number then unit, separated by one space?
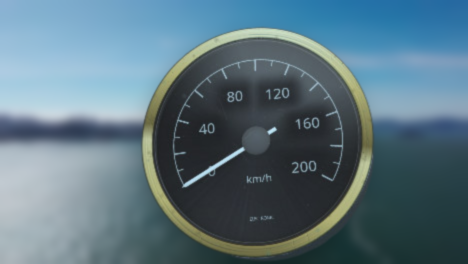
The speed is 0 km/h
